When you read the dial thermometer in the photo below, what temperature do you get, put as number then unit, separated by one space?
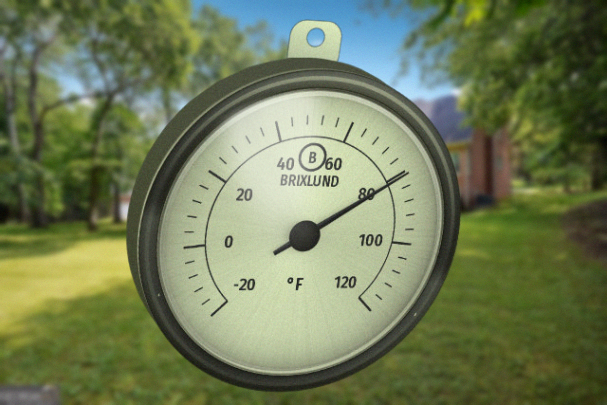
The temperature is 80 °F
